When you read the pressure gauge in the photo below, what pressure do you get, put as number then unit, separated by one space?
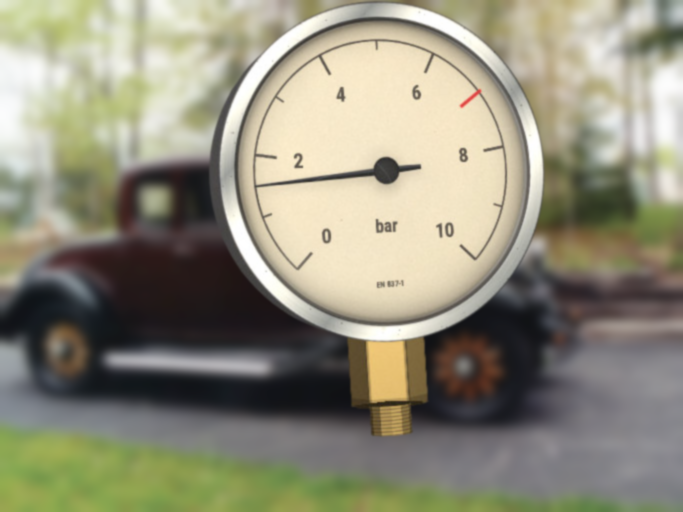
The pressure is 1.5 bar
